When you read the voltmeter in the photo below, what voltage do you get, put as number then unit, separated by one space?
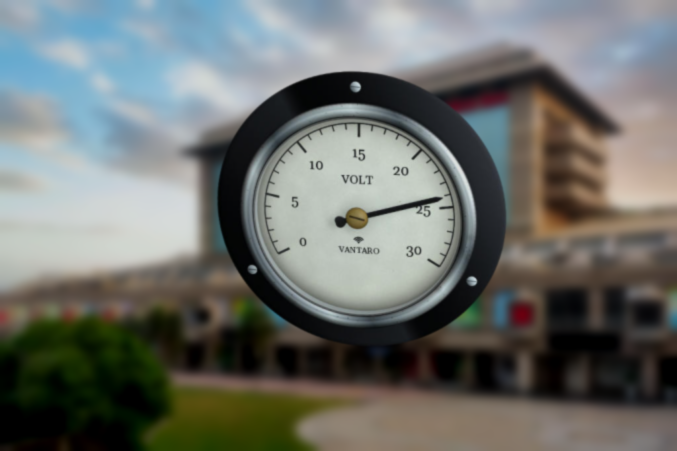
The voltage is 24 V
